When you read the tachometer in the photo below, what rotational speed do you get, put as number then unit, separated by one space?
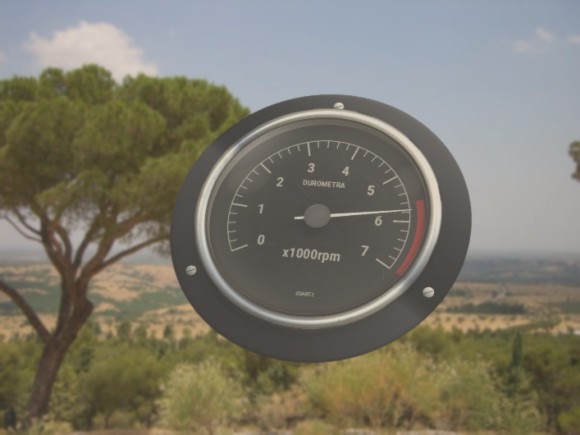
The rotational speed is 5800 rpm
